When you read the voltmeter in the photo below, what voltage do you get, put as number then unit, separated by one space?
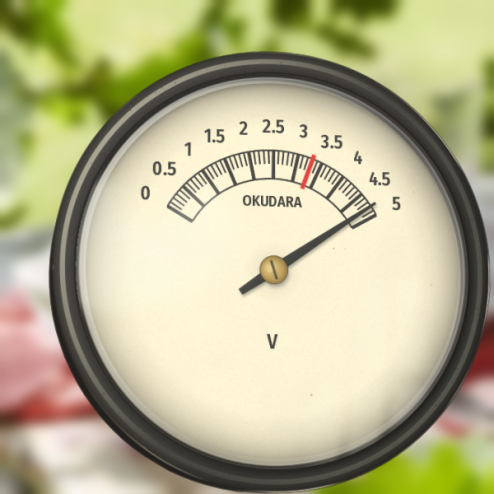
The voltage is 4.8 V
